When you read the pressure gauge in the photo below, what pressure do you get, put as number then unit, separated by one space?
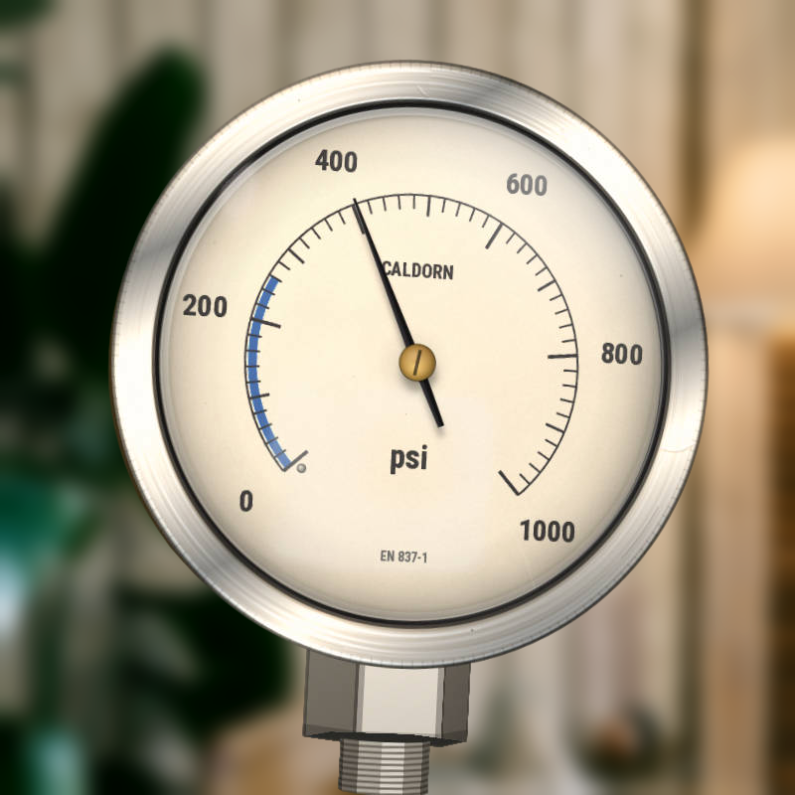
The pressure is 400 psi
